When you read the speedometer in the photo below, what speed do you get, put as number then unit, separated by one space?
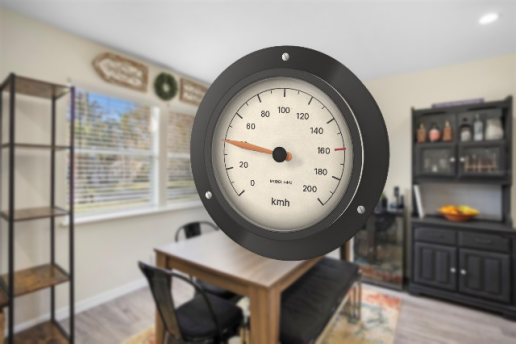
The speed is 40 km/h
